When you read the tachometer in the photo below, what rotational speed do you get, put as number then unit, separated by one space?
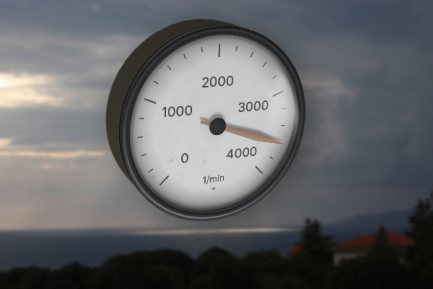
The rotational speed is 3600 rpm
